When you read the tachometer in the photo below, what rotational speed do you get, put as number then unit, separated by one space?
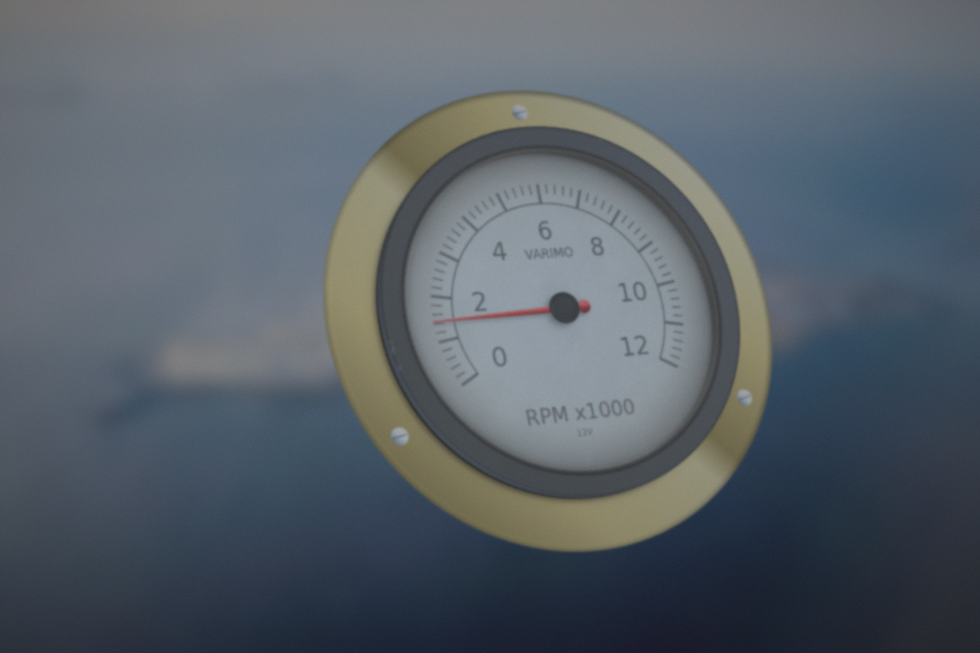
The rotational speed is 1400 rpm
